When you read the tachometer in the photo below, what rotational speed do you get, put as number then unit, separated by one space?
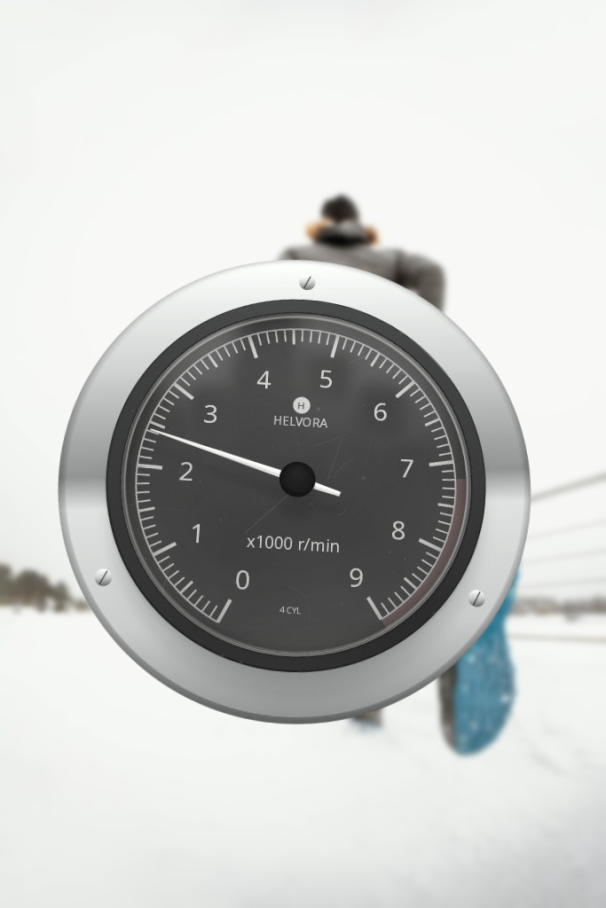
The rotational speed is 2400 rpm
